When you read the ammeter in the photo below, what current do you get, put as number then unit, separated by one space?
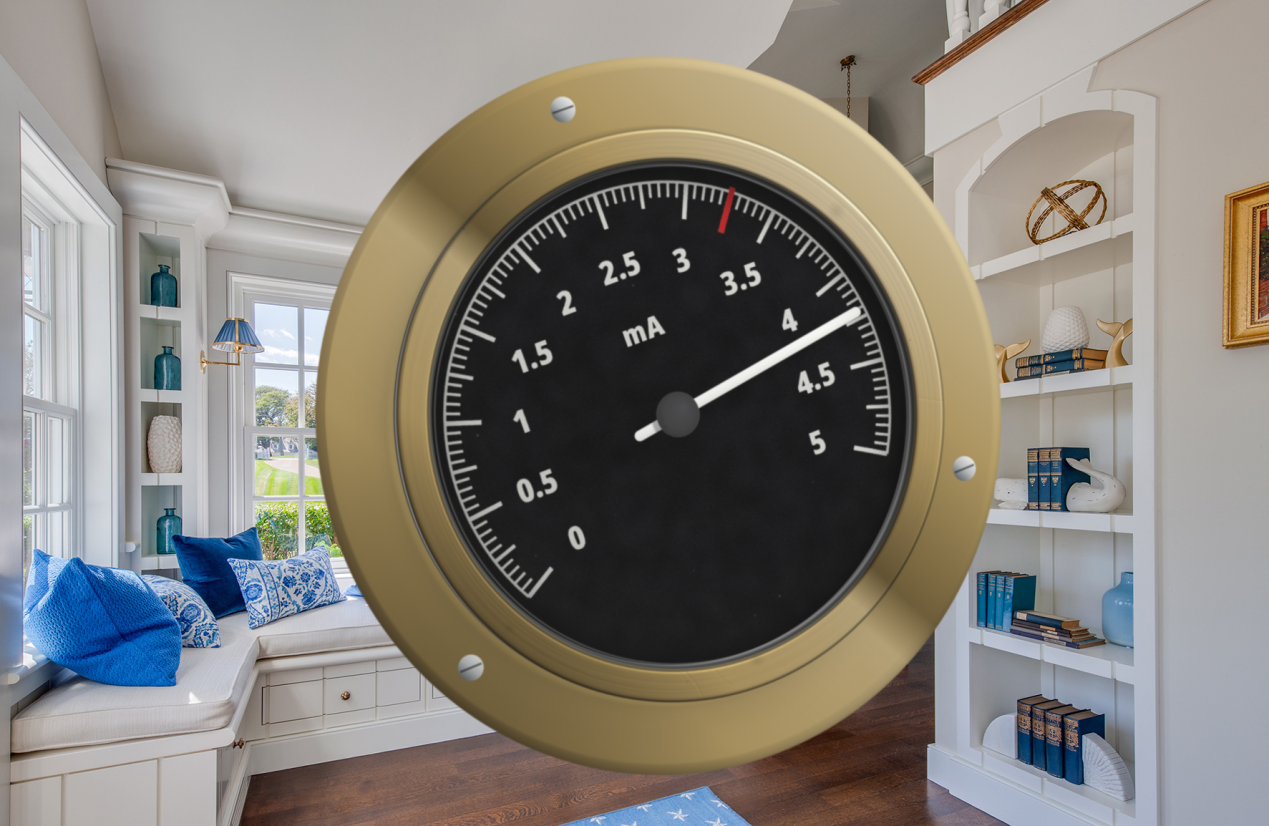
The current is 4.2 mA
